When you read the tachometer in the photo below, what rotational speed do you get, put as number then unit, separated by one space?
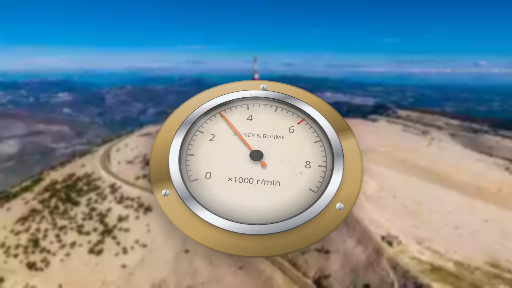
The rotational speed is 3000 rpm
